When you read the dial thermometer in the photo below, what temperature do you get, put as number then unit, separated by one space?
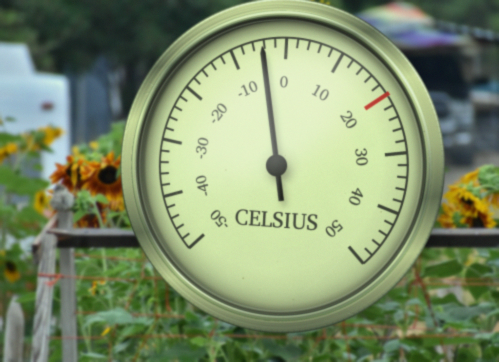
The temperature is -4 °C
